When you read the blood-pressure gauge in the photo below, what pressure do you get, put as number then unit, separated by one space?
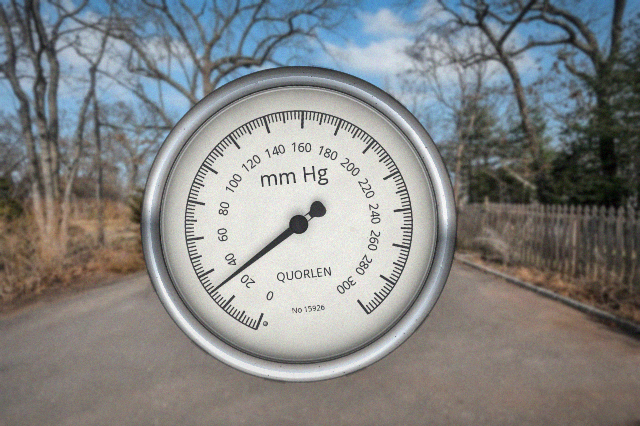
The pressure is 30 mmHg
